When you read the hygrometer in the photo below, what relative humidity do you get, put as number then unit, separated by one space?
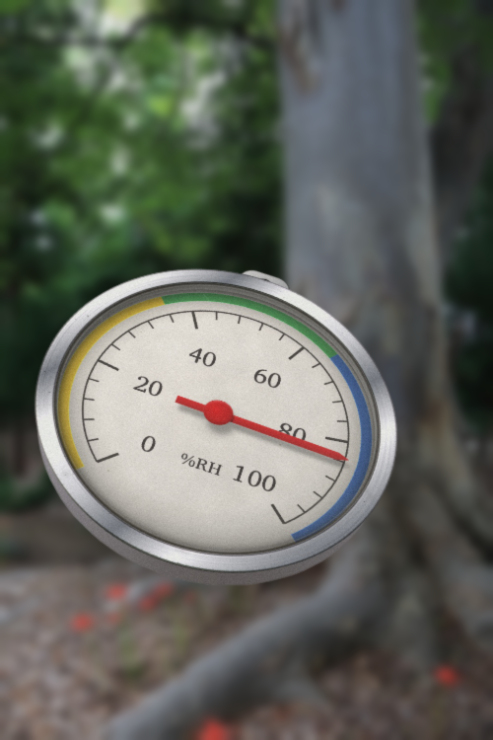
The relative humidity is 84 %
